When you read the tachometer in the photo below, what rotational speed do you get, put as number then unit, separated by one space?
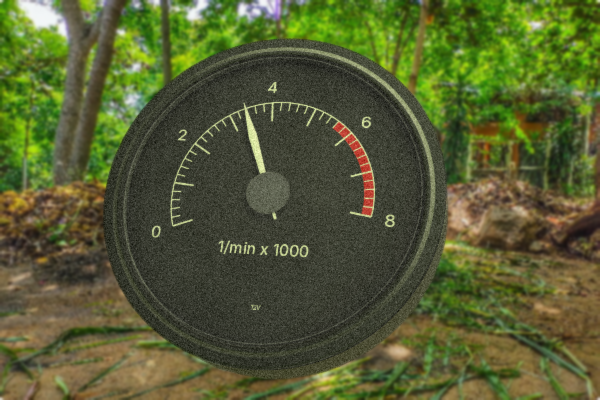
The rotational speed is 3400 rpm
